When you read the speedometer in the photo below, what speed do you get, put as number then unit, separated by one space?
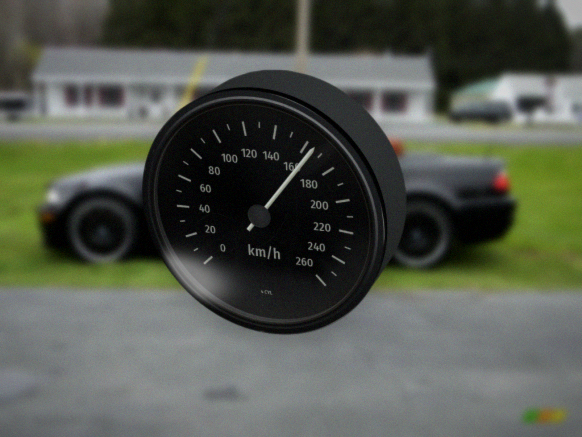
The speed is 165 km/h
